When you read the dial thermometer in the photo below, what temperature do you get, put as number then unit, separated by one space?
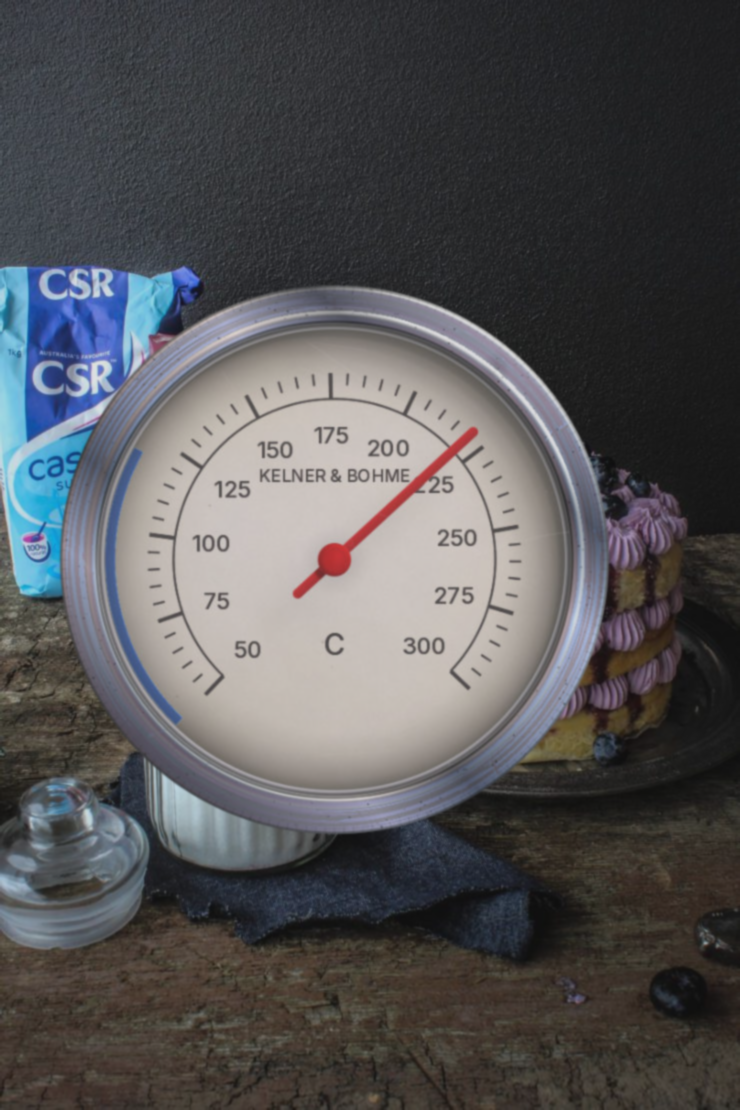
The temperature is 220 °C
